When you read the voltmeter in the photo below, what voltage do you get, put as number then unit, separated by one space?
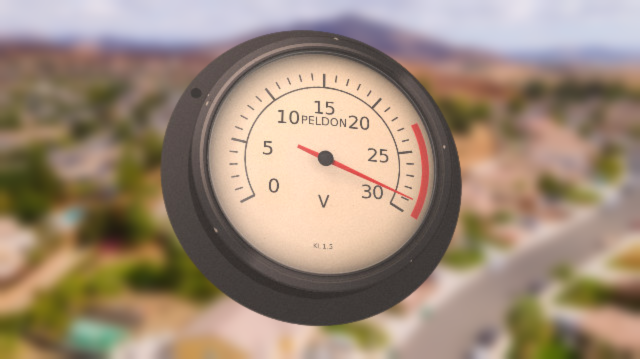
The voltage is 29 V
